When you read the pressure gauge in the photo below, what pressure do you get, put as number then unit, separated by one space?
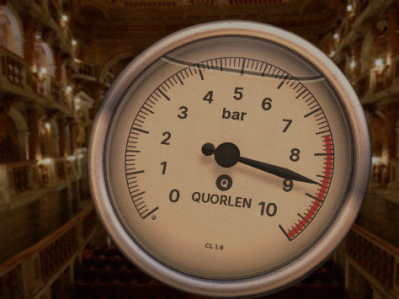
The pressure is 8.7 bar
